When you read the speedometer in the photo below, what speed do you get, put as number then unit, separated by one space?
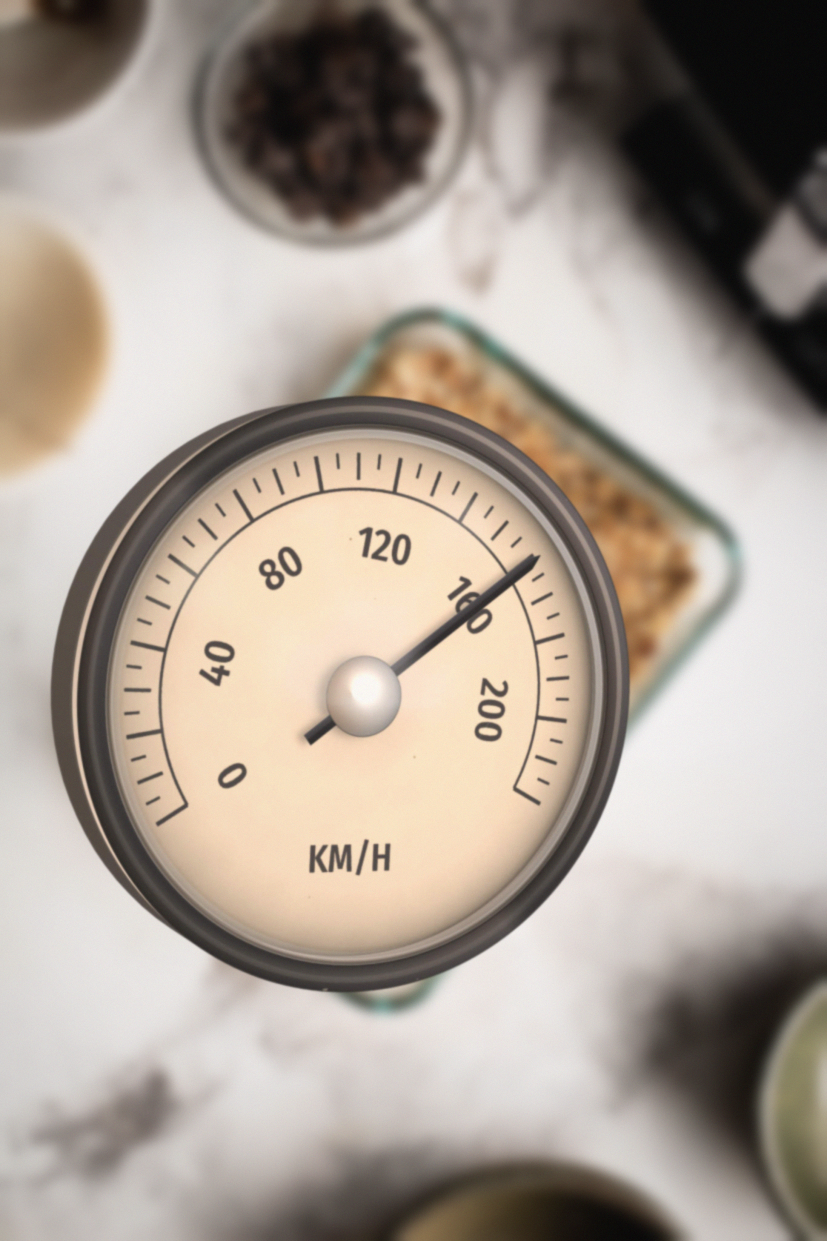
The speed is 160 km/h
